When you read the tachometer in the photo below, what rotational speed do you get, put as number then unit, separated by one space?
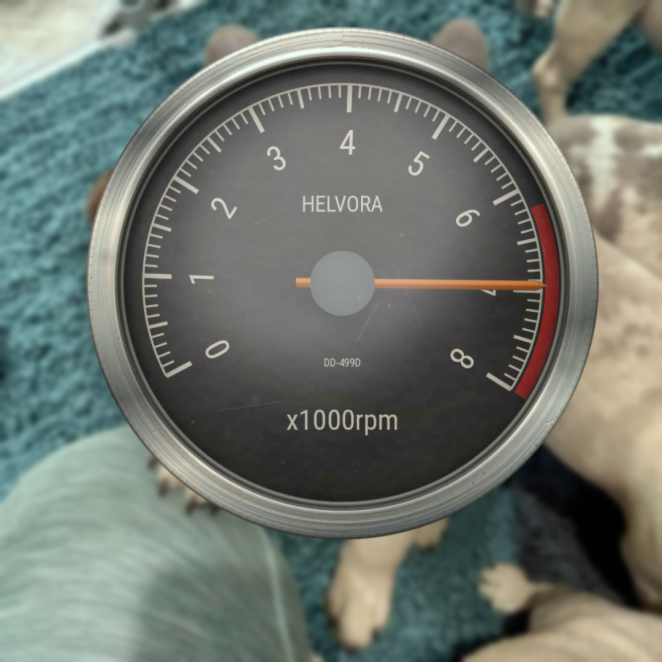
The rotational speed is 6950 rpm
